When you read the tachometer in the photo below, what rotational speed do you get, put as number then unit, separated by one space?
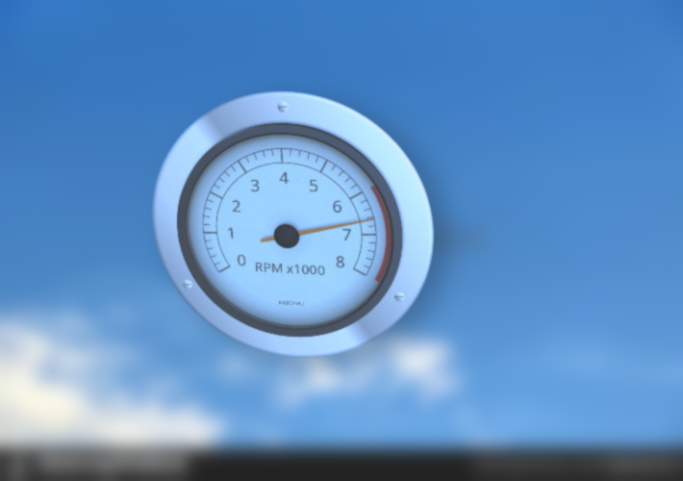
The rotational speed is 6600 rpm
